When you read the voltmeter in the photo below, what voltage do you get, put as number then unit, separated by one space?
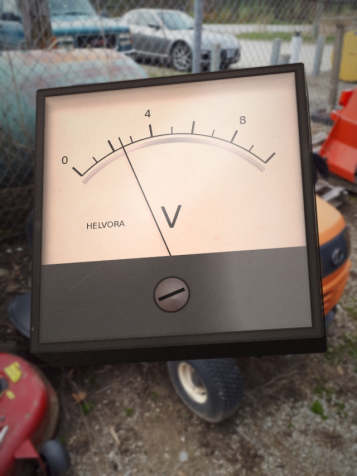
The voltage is 2.5 V
